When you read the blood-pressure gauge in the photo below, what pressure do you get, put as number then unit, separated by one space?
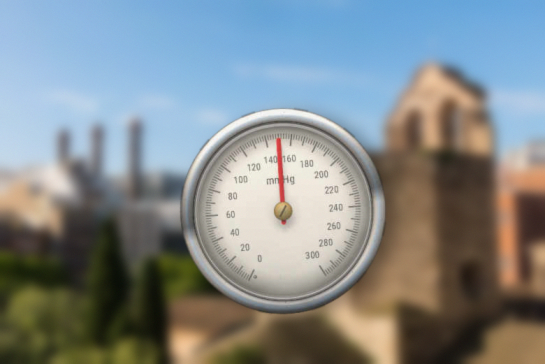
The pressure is 150 mmHg
